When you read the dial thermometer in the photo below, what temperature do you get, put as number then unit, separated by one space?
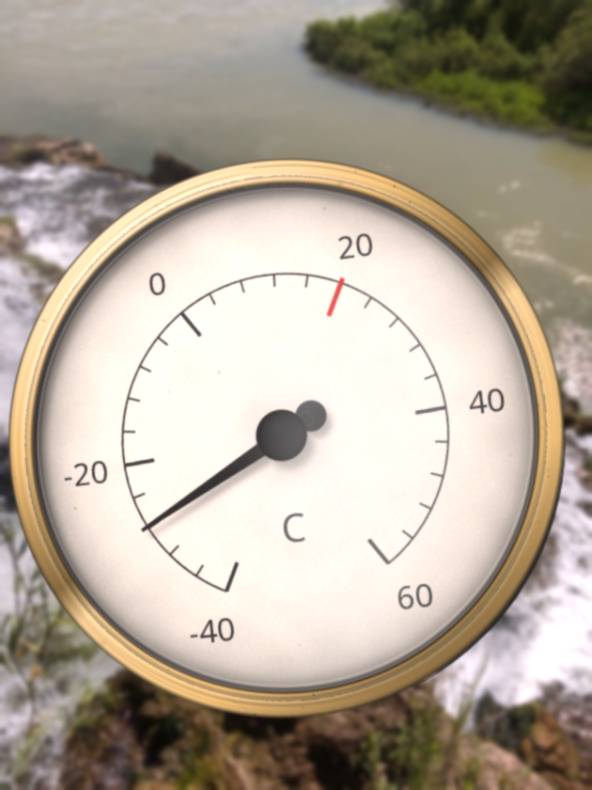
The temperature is -28 °C
